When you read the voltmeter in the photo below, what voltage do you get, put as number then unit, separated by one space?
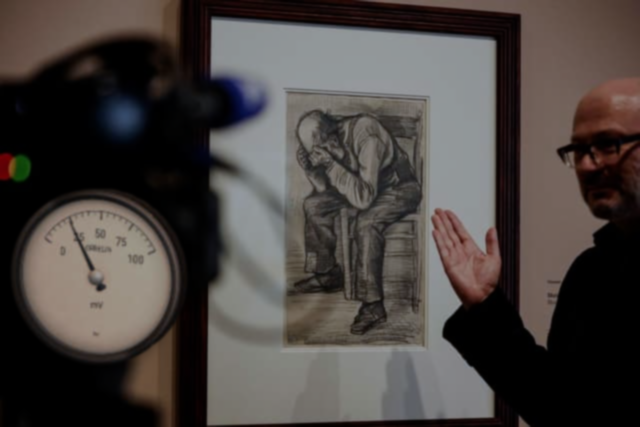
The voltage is 25 mV
